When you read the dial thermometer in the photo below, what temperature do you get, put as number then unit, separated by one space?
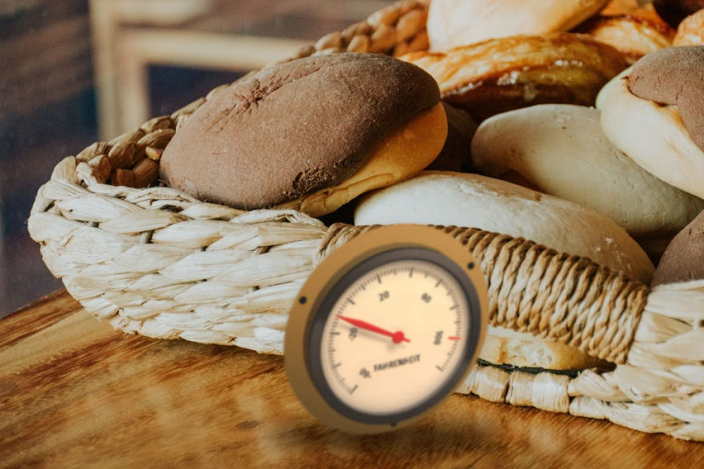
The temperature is -10 °F
